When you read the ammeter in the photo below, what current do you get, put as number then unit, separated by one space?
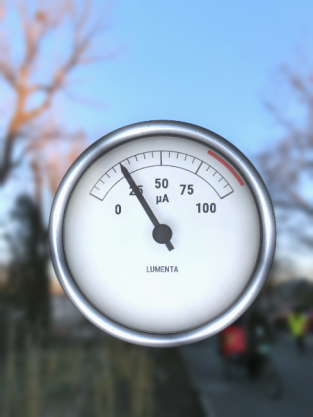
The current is 25 µA
